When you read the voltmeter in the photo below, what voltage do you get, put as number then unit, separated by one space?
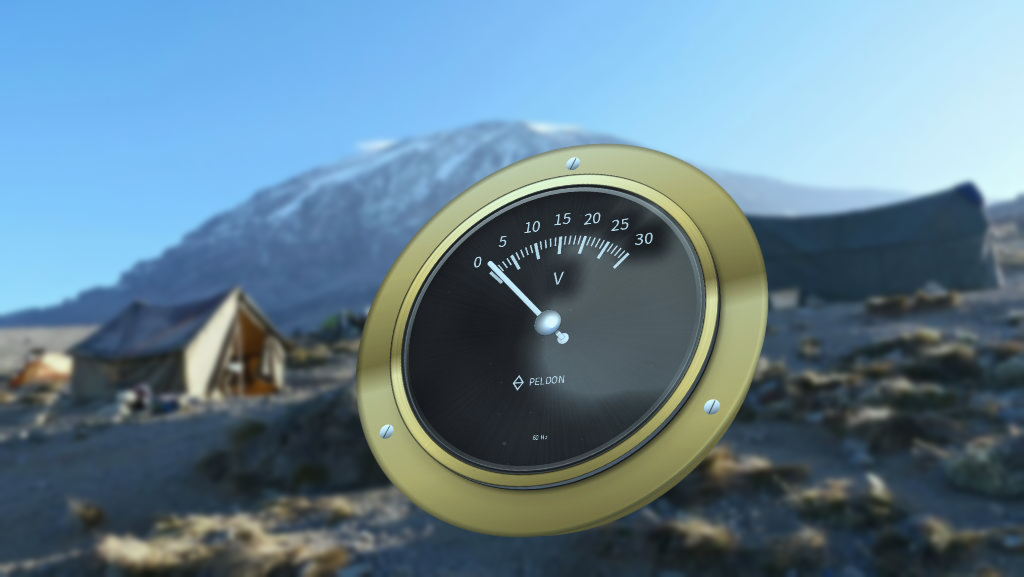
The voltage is 1 V
